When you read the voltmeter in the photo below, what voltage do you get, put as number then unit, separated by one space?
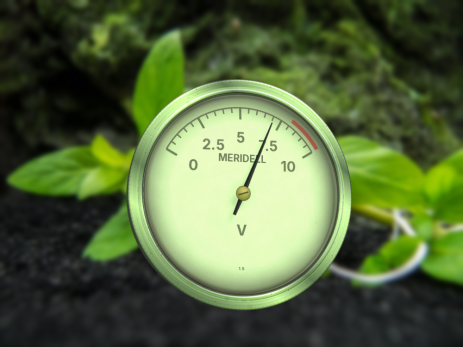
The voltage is 7 V
